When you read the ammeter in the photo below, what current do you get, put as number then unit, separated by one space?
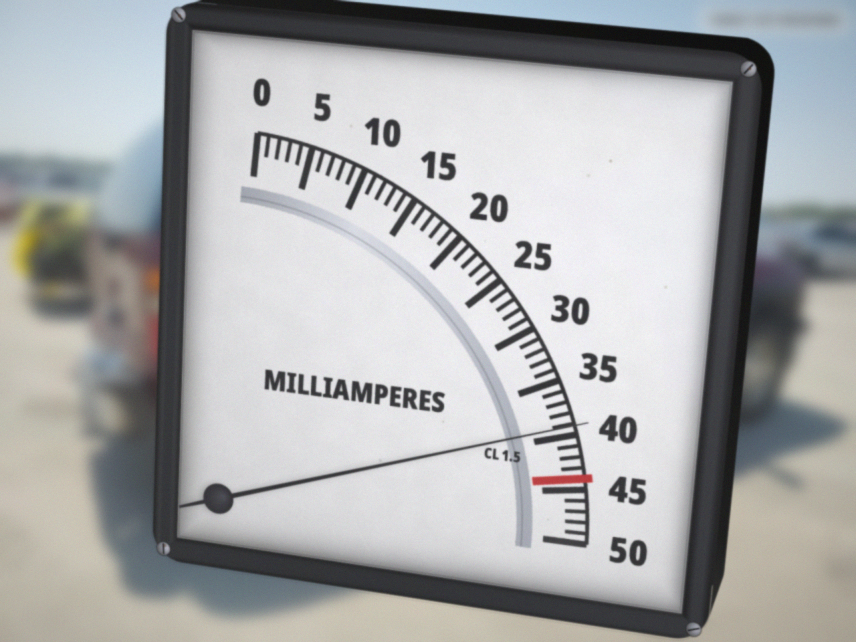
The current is 39 mA
